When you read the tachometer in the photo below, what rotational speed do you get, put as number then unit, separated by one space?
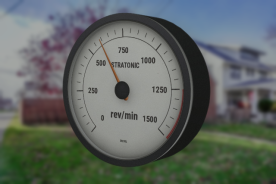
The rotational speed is 600 rpm
